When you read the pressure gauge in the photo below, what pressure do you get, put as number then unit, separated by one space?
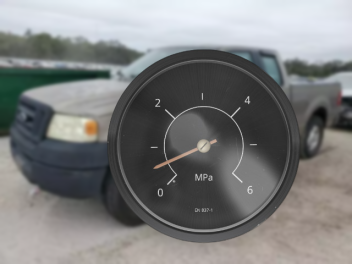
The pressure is 0.5 MPa
